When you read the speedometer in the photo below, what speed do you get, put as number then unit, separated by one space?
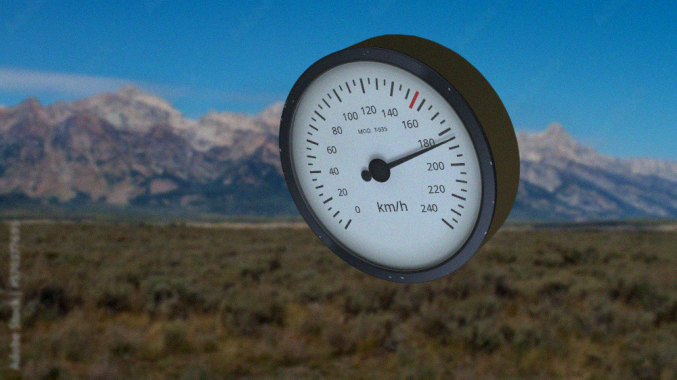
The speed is 185 km/h
